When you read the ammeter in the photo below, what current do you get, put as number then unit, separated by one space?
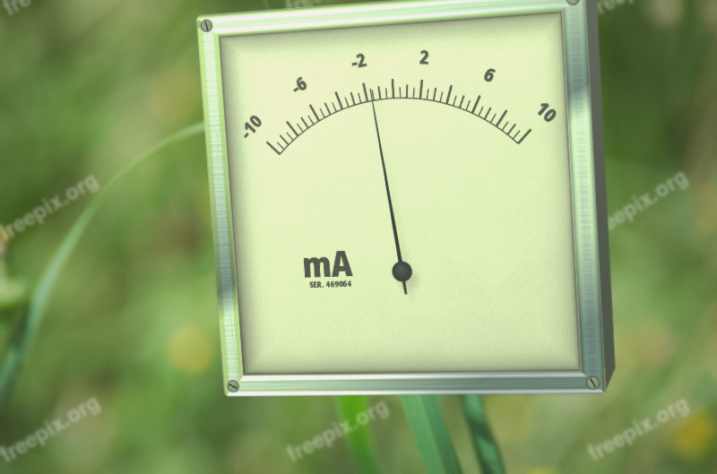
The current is -1.5 mA
